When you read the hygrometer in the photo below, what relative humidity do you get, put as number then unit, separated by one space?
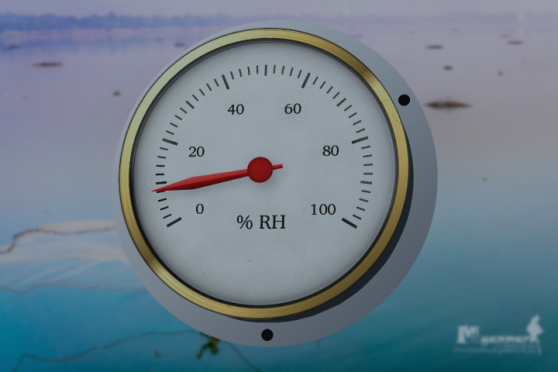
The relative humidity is 8 %
